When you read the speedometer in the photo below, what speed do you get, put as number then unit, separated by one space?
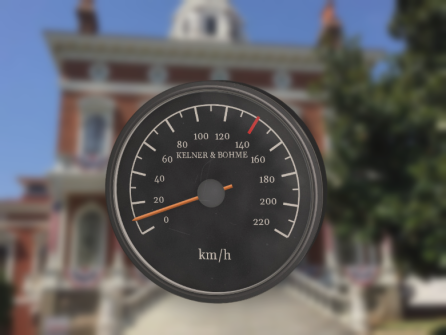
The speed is 10 km/h
